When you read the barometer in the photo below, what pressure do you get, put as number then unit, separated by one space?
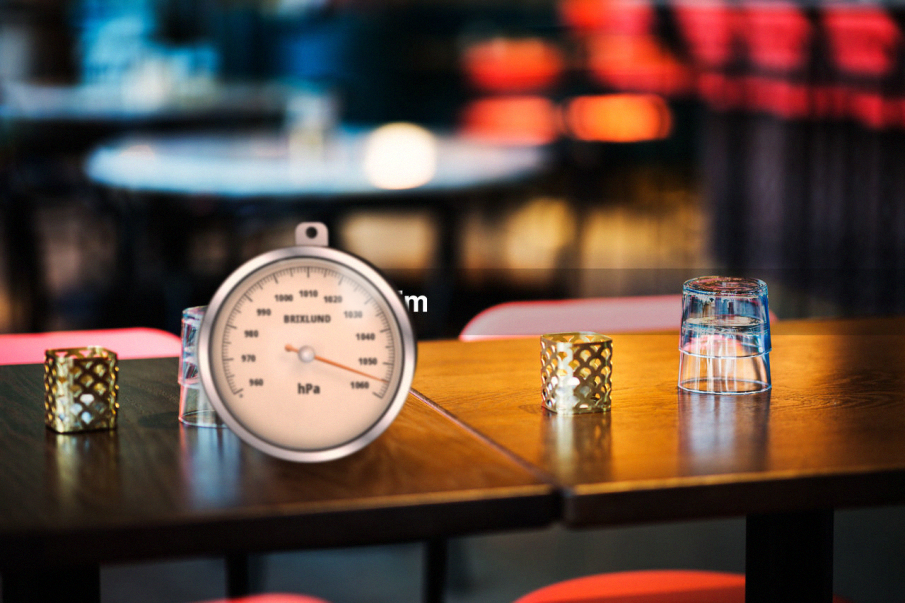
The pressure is 1055 hPa
